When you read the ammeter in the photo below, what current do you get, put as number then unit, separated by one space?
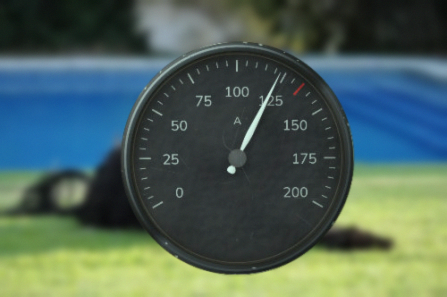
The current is 122.5 A
